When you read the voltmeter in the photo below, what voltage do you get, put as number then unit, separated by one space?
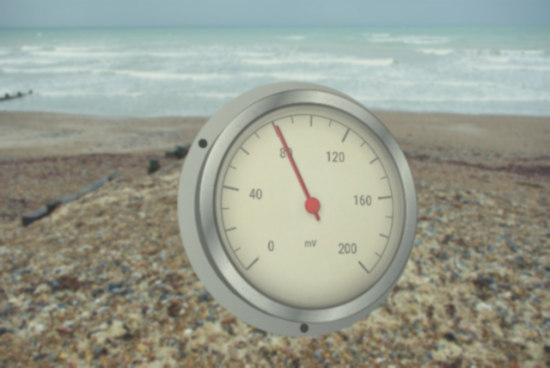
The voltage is 80 mV
